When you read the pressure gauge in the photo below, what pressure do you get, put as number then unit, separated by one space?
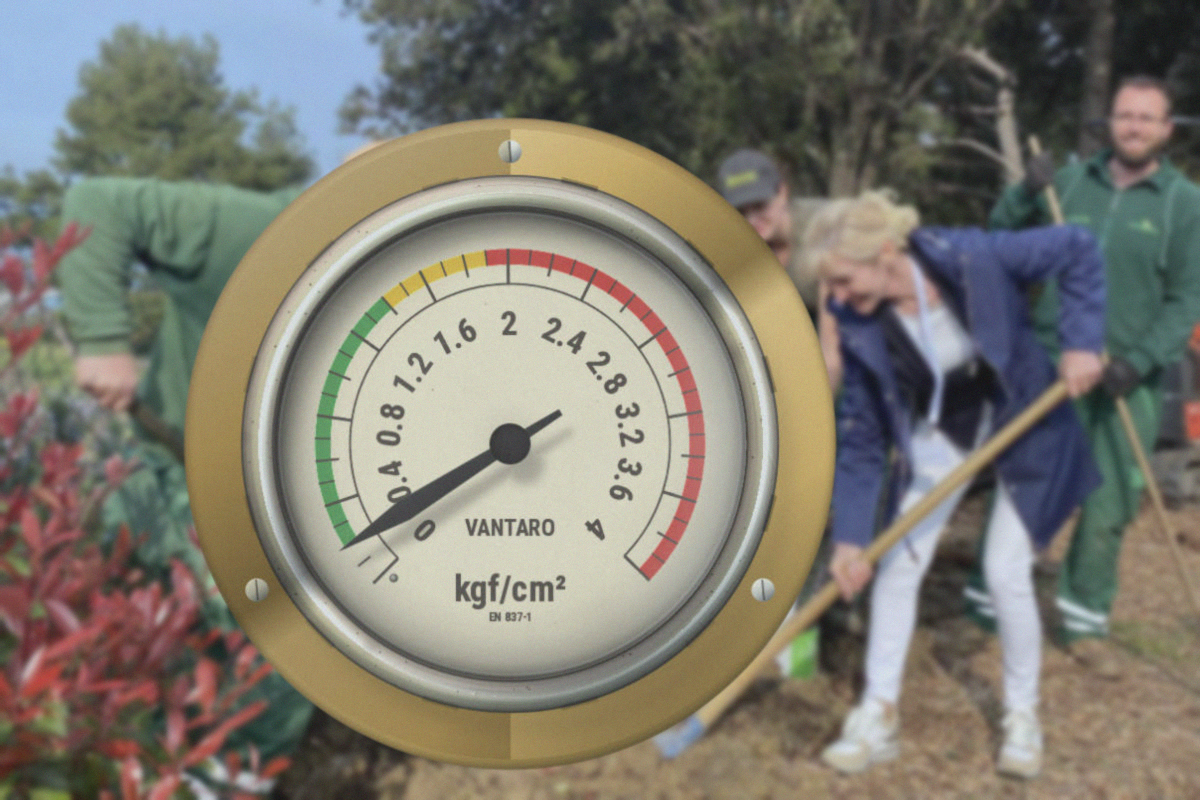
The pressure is 0.2 kg/cm²
